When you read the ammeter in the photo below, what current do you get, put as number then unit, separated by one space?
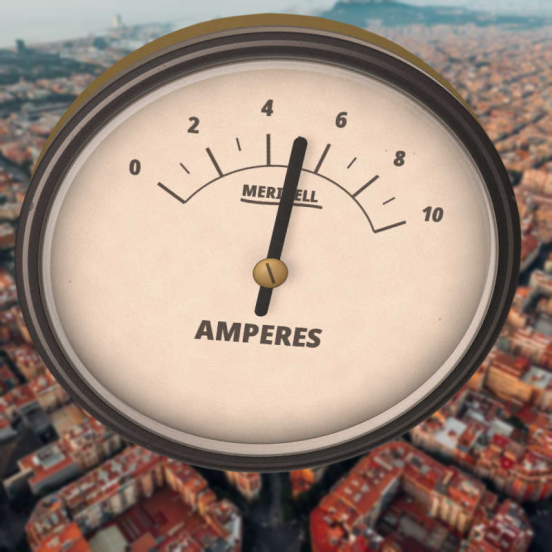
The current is 5 A
